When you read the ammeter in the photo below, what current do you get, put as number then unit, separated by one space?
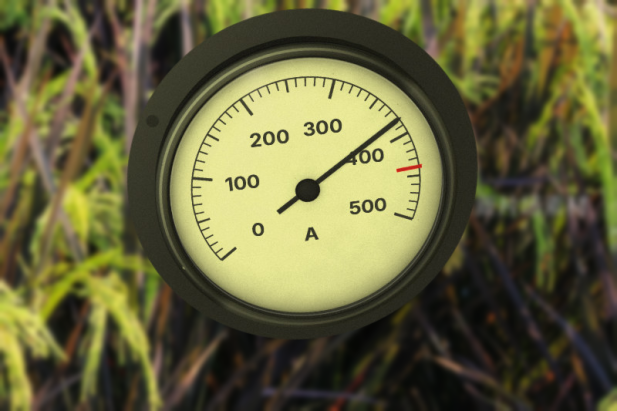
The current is 380 A
